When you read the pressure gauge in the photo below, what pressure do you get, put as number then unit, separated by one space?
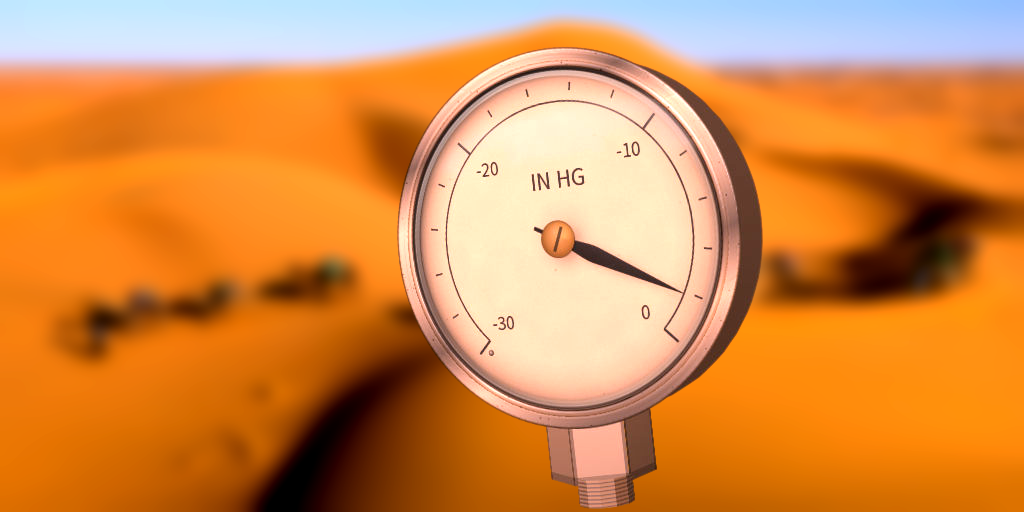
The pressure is -2 inHg
